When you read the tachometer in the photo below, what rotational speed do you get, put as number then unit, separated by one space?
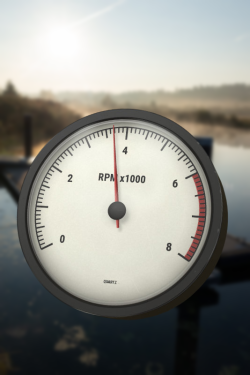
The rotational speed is 3700 rpm
